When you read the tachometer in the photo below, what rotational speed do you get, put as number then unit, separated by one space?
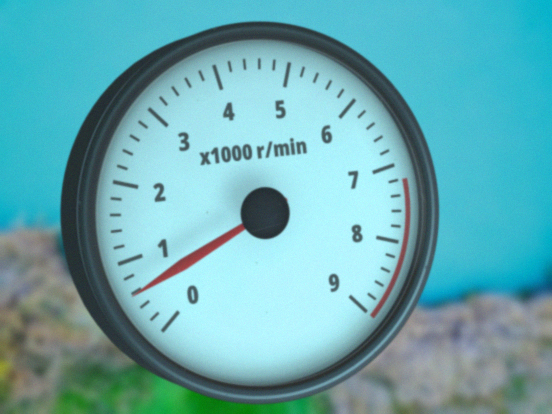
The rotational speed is 600 rpm
